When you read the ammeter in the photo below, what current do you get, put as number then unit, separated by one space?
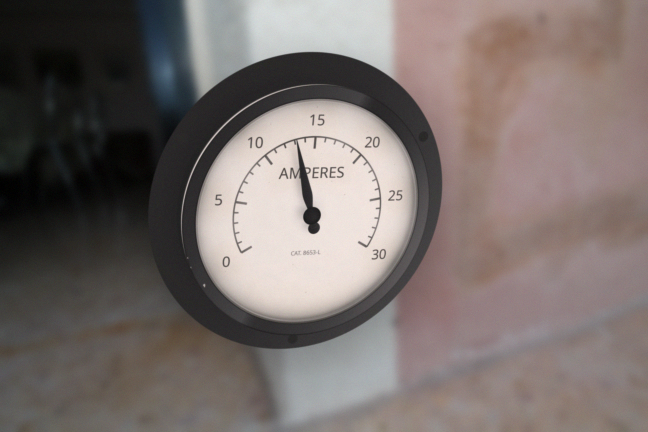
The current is 13 A
